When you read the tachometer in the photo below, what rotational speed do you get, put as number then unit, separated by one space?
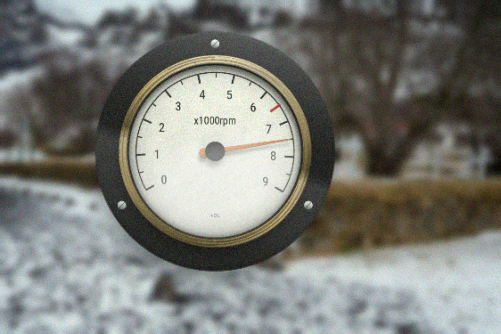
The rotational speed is 7500 rpm
